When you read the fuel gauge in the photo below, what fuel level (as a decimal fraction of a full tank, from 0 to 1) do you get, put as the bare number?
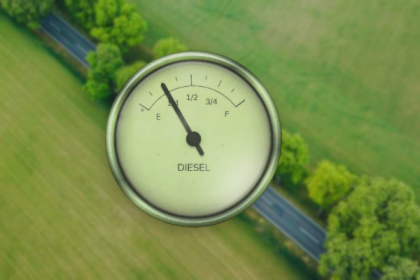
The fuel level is 0.25
